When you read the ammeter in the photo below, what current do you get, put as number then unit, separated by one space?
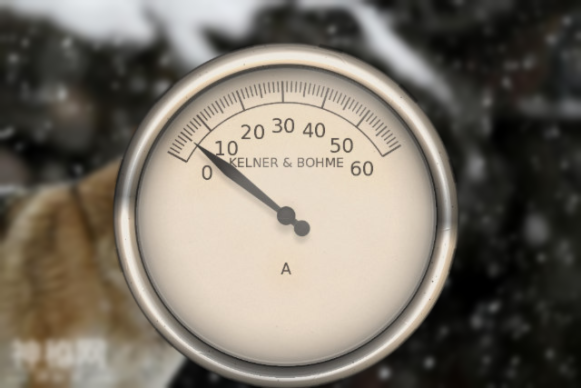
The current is 5 A
